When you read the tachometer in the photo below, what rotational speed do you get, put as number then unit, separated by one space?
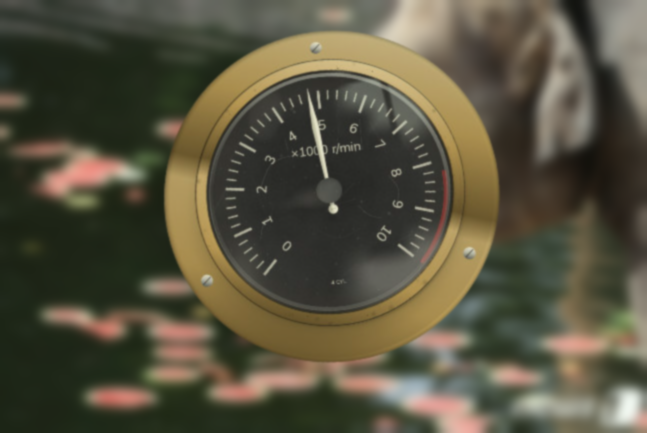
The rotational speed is 4800 rpm
